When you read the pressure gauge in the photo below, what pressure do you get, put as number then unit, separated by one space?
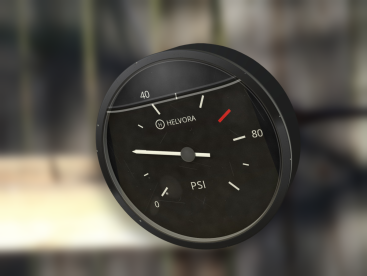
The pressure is 20 psi
